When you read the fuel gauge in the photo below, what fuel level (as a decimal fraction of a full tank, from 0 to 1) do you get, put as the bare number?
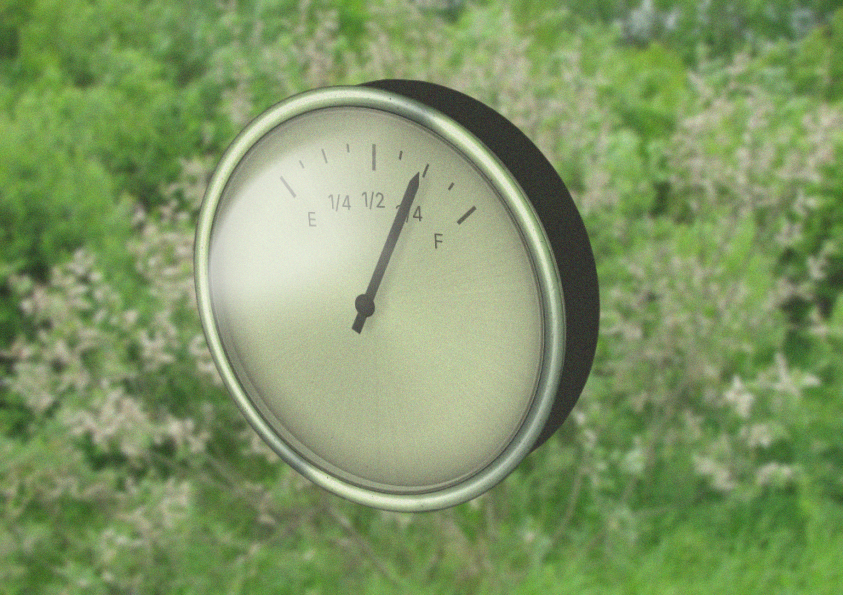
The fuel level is 0.75
